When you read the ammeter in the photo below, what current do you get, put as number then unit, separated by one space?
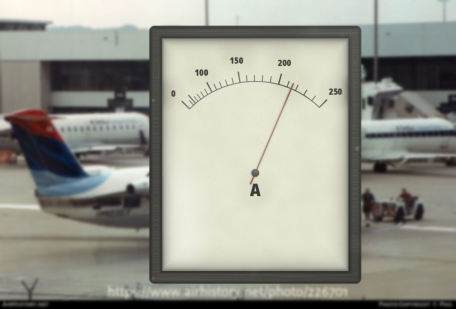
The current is 215 A
